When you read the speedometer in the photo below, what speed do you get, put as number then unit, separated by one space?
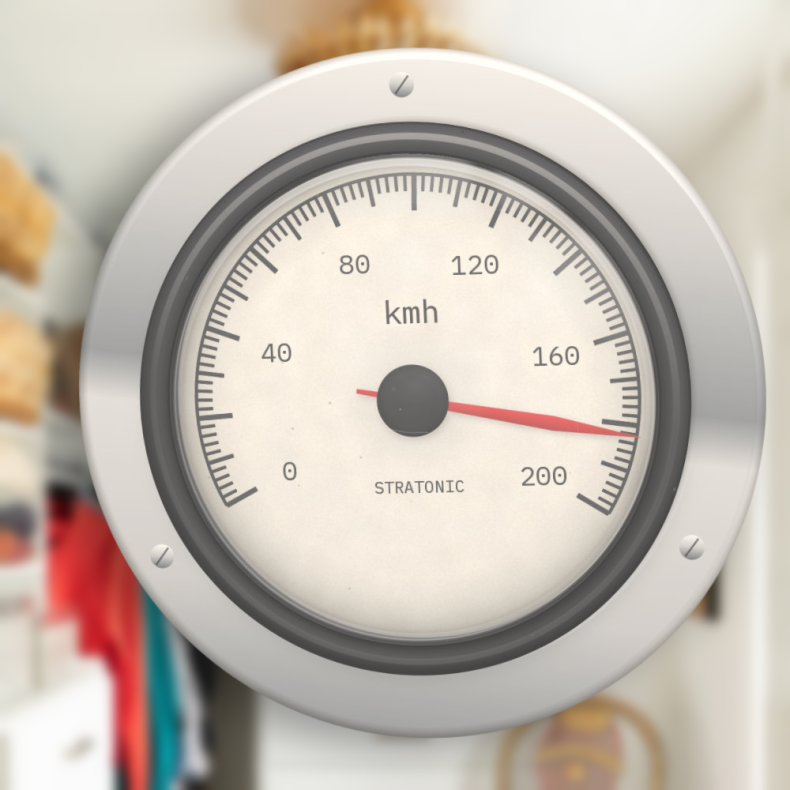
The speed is 182 km/h
